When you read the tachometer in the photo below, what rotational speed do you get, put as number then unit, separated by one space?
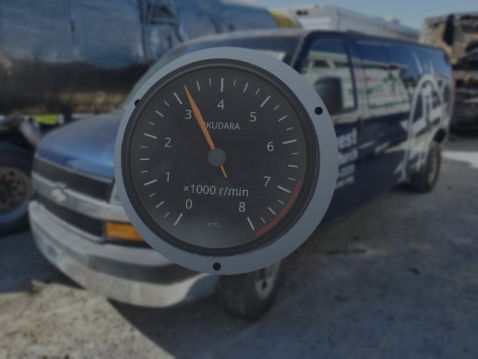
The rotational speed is 3250 rpm
